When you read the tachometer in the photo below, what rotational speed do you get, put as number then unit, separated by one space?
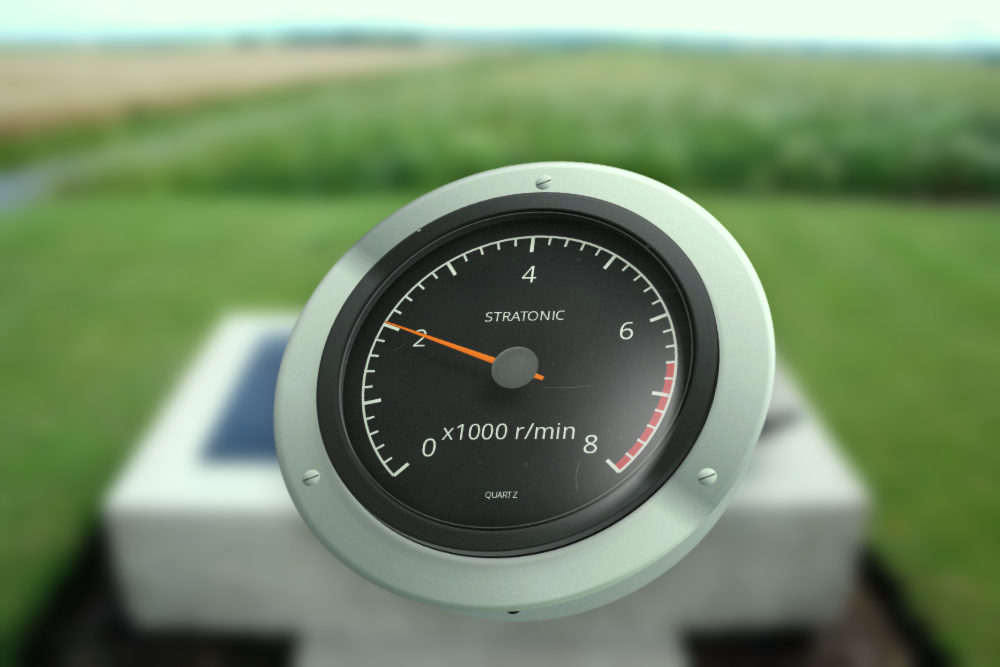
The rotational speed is 2000 rpm
